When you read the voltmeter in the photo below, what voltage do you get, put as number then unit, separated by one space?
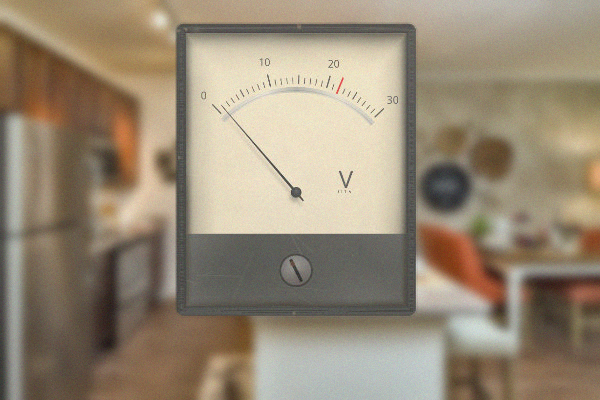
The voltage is 1 V
